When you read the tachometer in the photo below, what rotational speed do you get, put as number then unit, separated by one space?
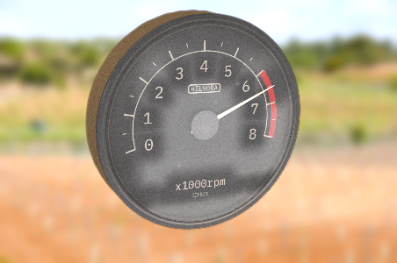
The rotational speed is 6500 rpm
